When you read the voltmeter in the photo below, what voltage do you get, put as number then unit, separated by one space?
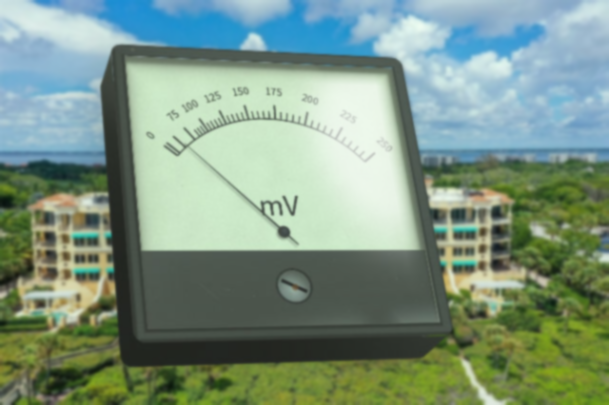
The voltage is 50 mV
